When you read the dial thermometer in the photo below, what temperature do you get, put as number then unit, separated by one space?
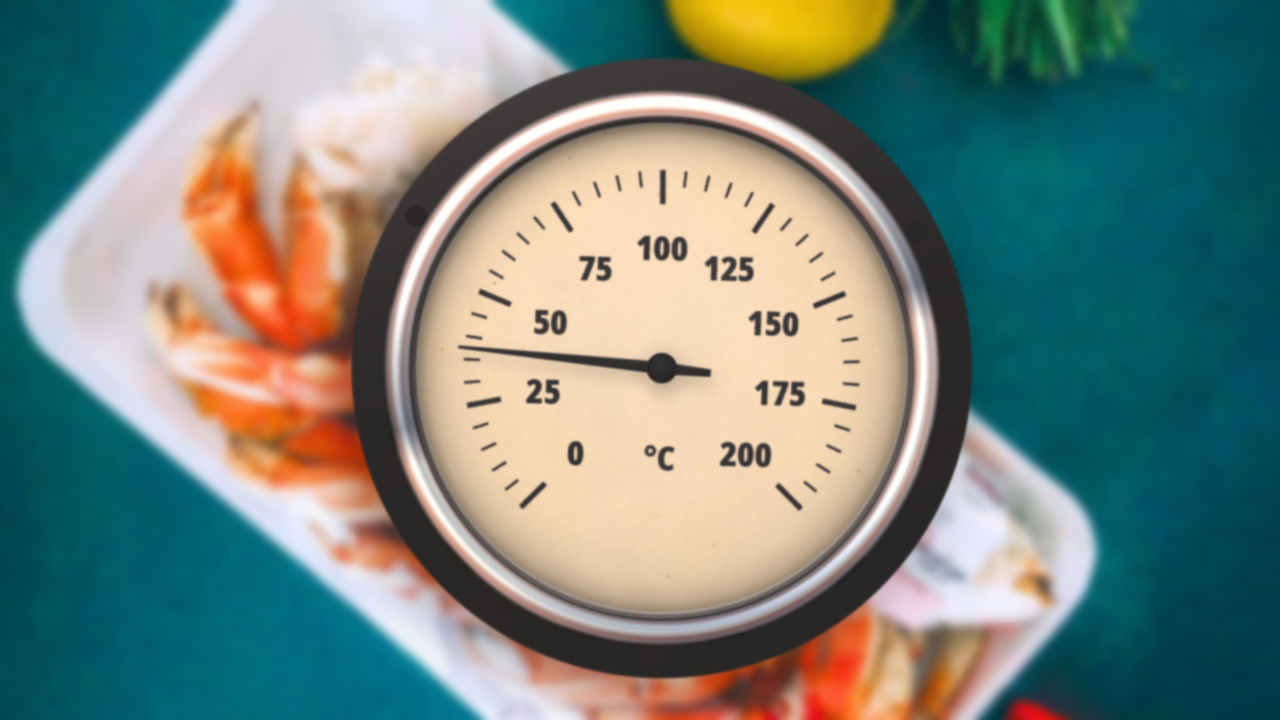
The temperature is 37.5 °C
